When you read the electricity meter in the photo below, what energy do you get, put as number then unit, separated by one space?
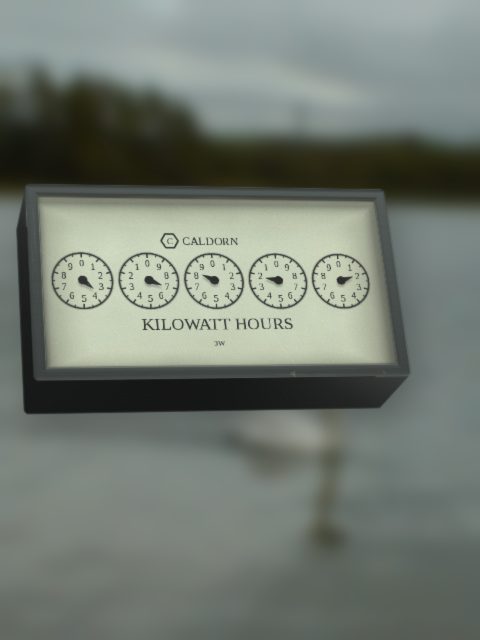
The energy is 36822 kWh
